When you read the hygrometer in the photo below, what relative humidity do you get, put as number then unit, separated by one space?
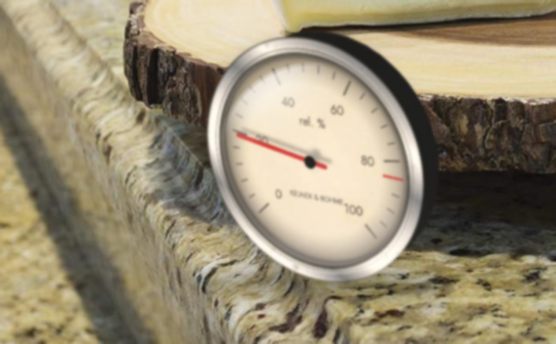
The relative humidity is 20 %
